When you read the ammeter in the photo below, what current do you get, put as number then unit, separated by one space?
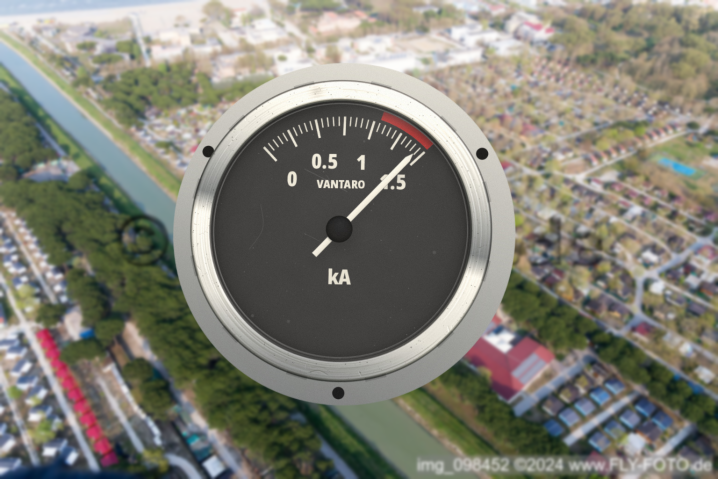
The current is 1.45 kA
